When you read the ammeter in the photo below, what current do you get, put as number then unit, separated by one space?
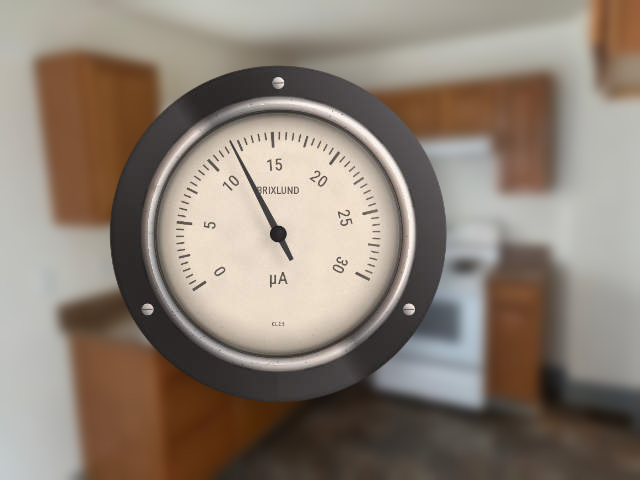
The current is 12 µA
